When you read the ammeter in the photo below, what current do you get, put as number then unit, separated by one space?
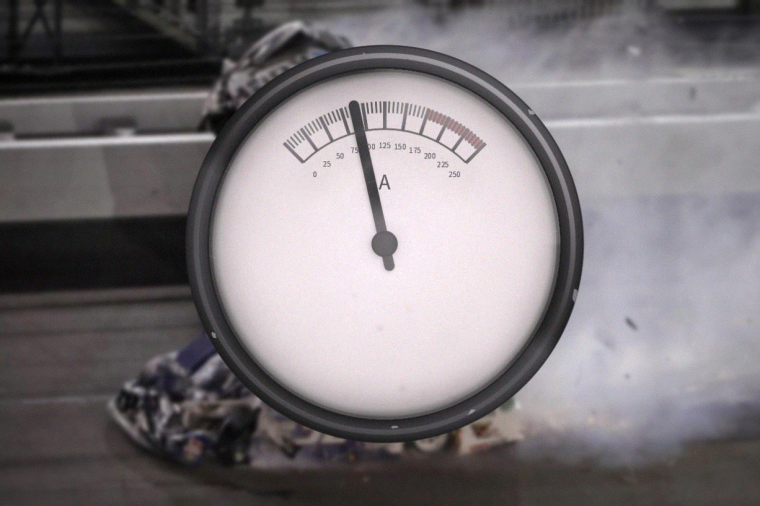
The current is 90 A
